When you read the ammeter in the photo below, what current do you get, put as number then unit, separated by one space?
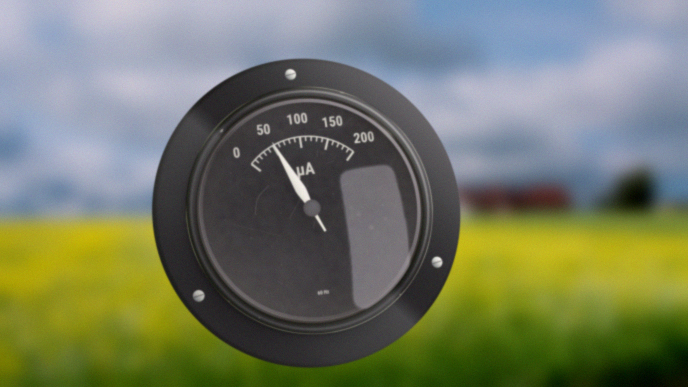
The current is 50 µA
